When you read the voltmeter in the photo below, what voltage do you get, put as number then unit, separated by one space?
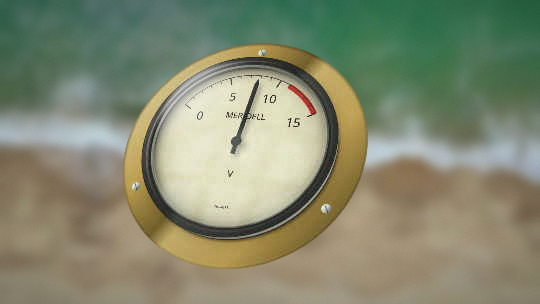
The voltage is 8 V
